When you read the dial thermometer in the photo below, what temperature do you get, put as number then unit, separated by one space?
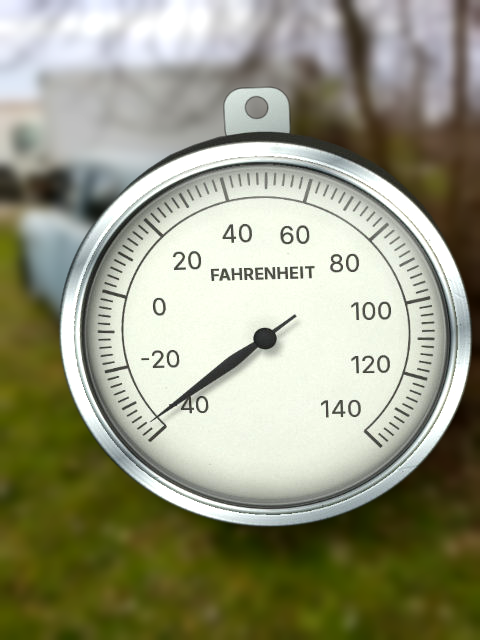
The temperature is -36 °F
